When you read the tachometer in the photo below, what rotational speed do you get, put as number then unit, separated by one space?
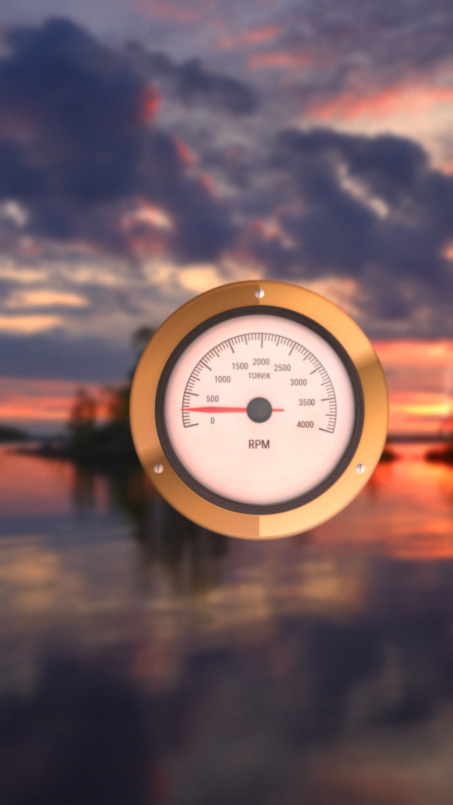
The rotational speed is 250 rpm
